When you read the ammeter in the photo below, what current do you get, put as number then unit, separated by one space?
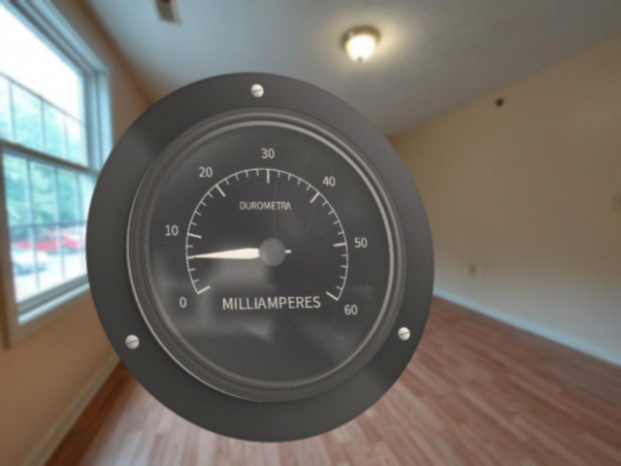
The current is 6 mA
